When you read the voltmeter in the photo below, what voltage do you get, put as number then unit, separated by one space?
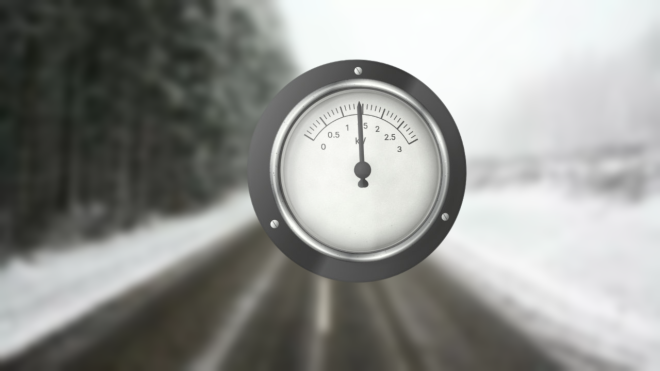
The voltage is 1.4 kV
